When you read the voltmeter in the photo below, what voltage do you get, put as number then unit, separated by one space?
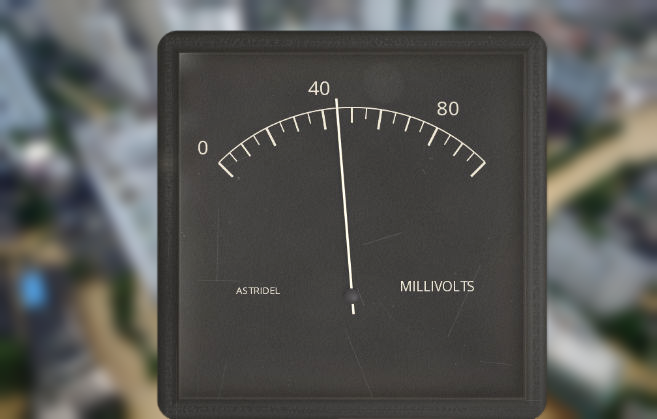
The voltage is 45 mV
